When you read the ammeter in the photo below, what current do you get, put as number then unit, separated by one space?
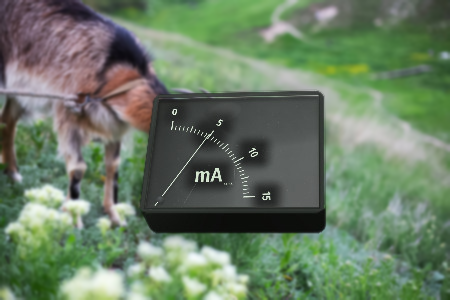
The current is 5 mA
